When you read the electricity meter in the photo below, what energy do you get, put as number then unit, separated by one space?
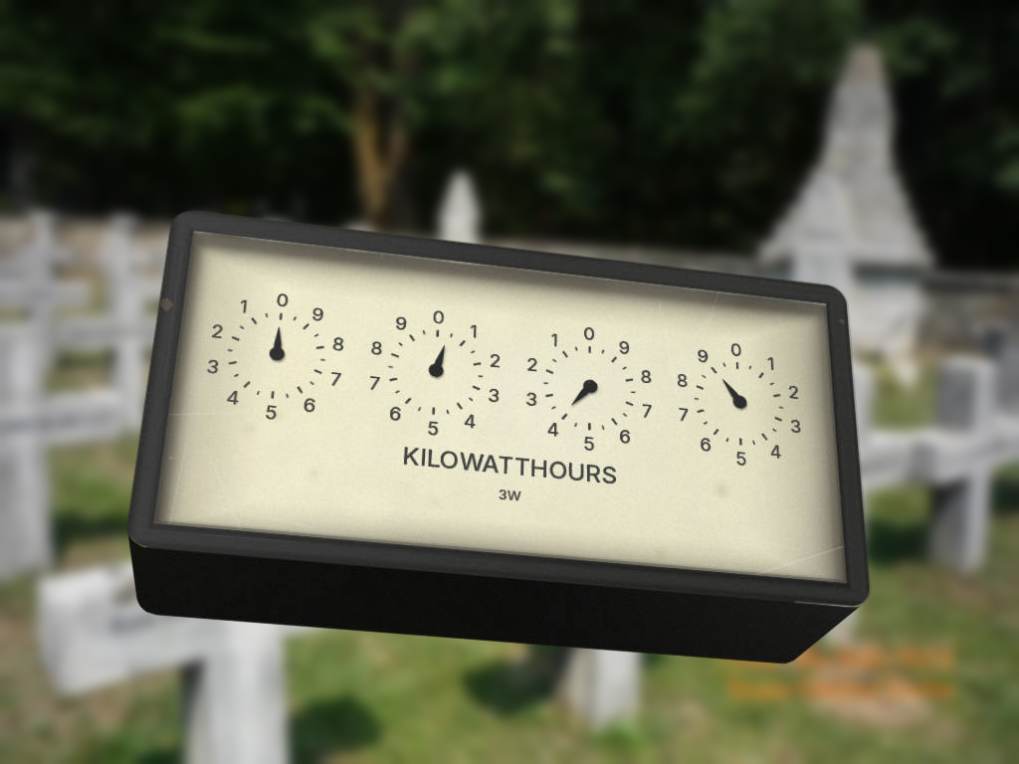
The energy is 39 kWh
